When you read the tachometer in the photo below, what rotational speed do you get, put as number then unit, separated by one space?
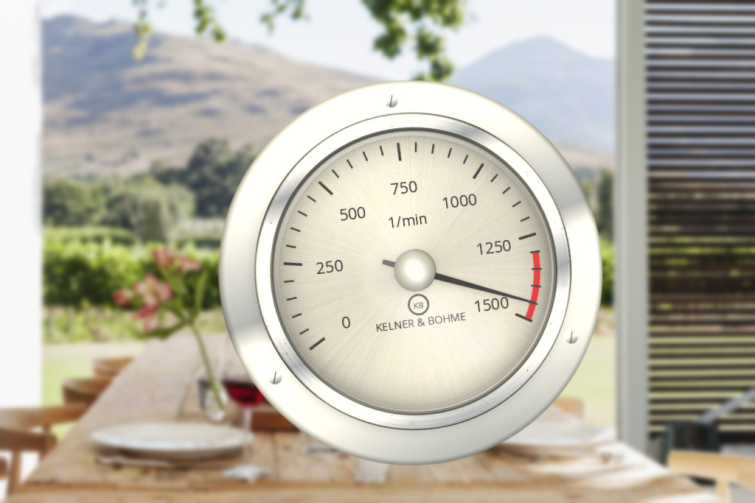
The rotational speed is 1450 rpm
